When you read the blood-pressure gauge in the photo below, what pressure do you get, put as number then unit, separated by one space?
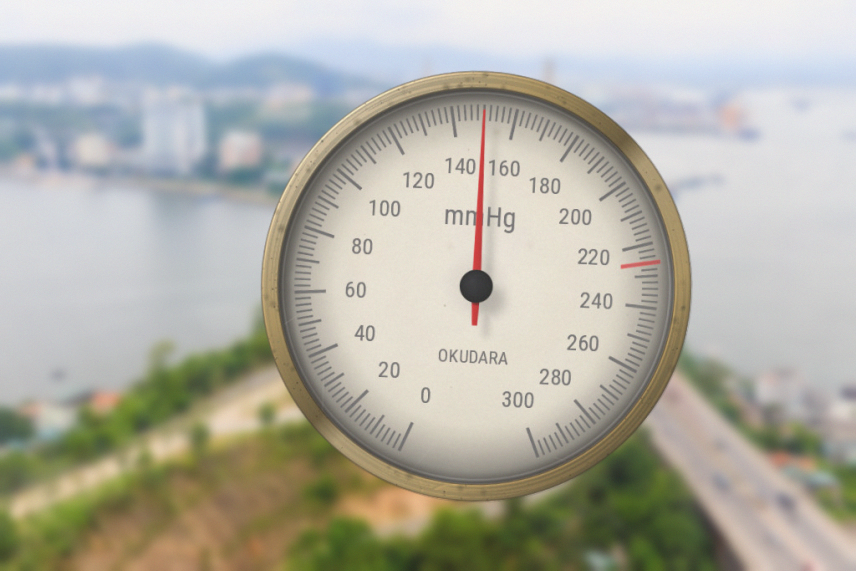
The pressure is 150 mmHg
